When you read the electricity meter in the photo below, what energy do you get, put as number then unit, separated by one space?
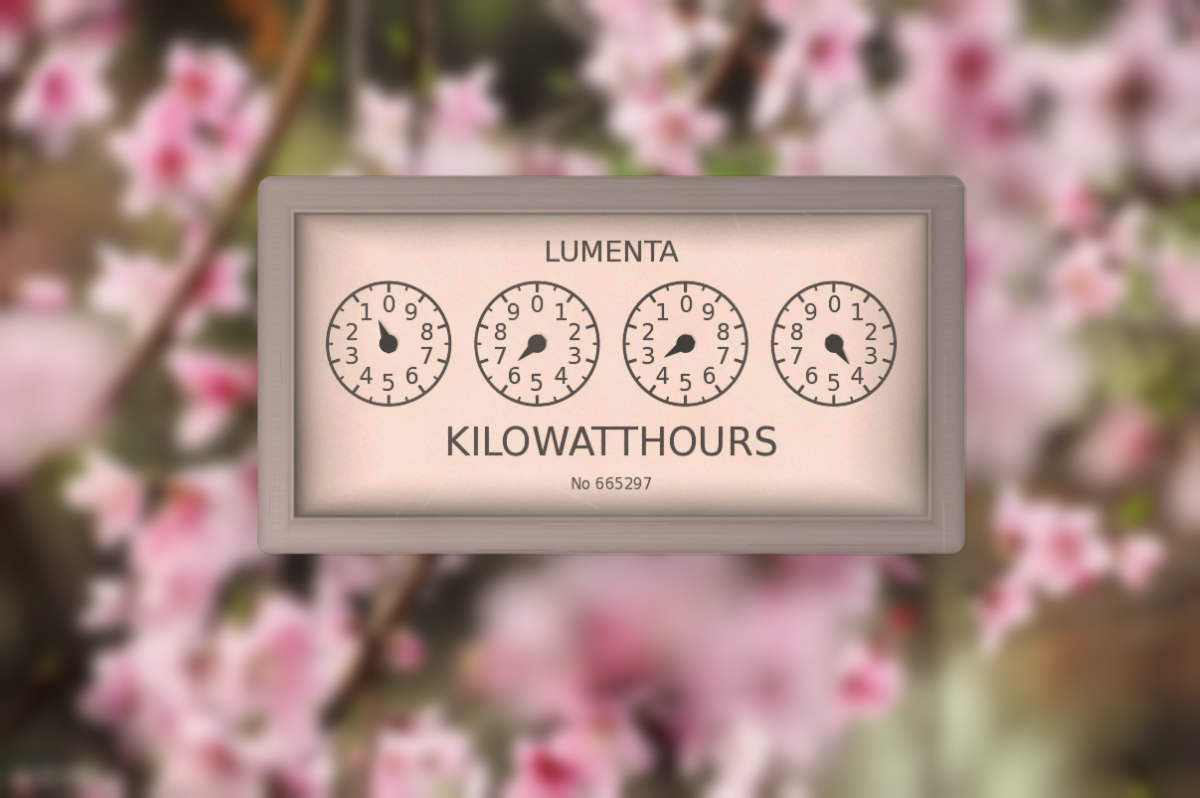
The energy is 634 kWh
